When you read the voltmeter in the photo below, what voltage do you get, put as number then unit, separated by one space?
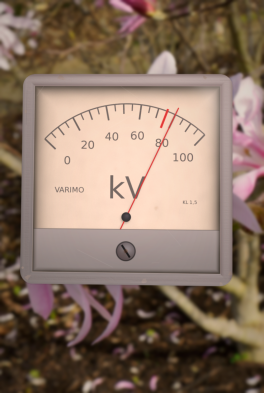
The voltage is 80 kV
